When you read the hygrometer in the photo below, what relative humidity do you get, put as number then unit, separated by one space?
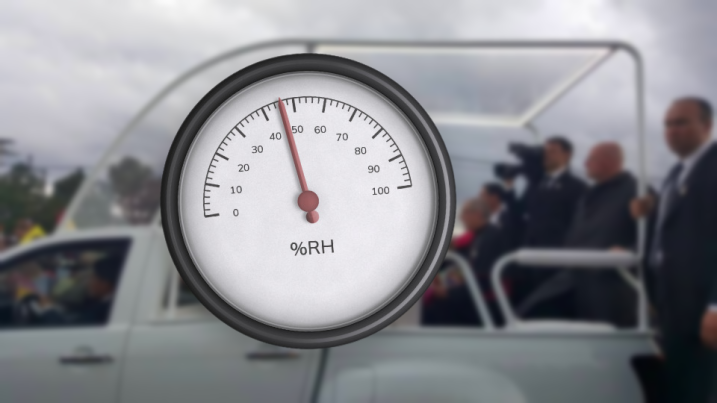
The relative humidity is 46 %
